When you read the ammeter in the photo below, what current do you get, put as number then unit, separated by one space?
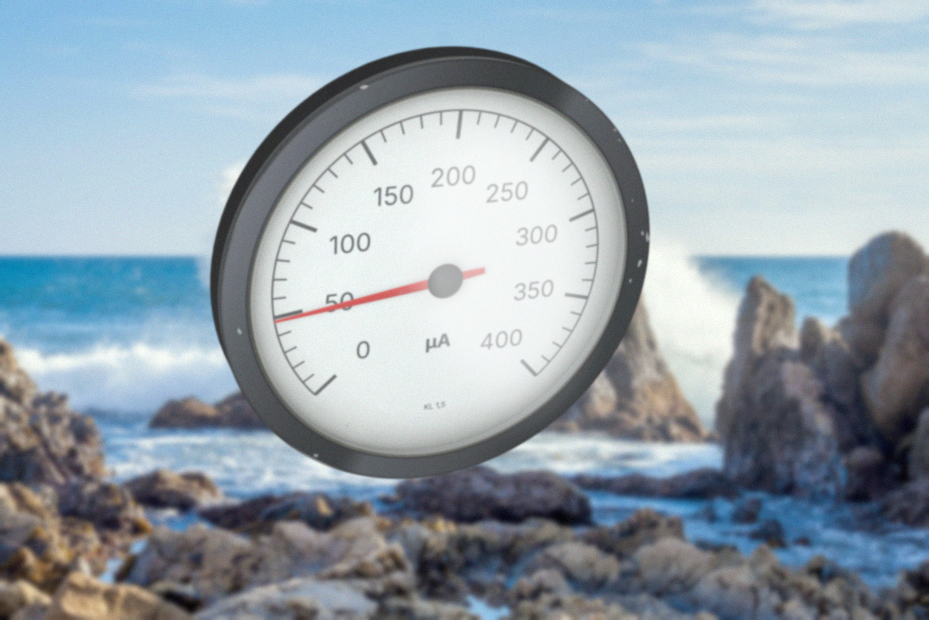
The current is 50 µA
